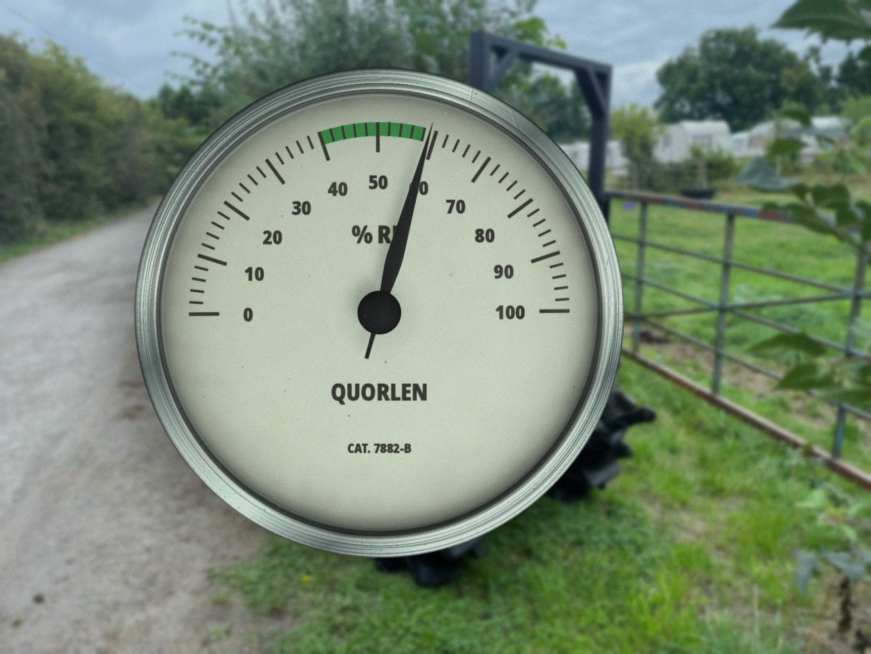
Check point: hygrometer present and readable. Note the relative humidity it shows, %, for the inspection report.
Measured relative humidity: 59 %
